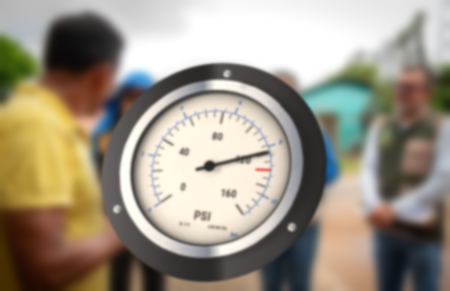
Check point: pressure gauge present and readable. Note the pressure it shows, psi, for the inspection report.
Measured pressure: 120 psi
